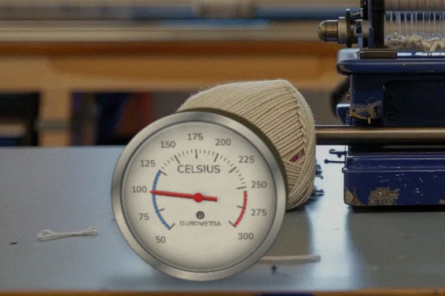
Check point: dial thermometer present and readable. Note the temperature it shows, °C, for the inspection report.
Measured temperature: 100 °C
